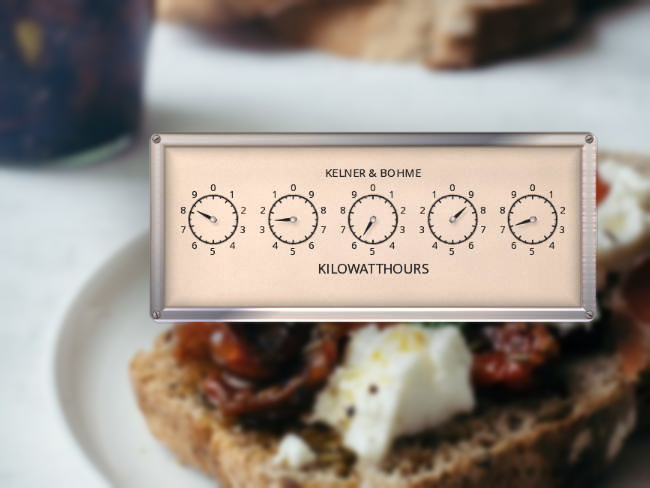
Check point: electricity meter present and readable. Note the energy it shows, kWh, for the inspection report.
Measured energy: 82587 kWh
